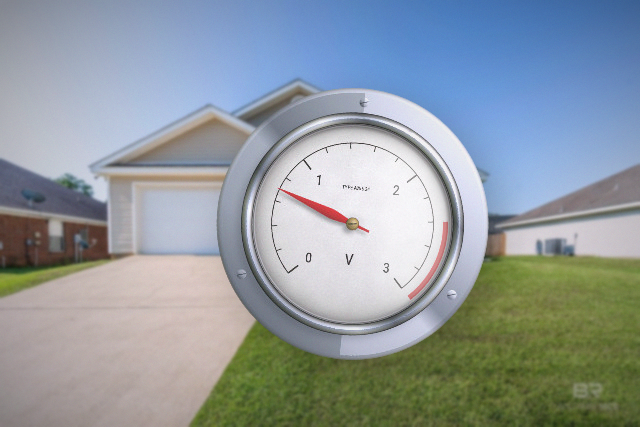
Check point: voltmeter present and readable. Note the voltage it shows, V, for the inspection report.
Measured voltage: 0.7 V
